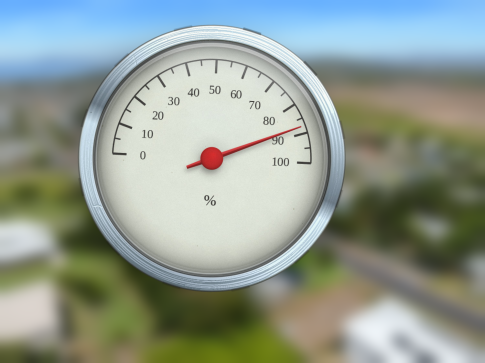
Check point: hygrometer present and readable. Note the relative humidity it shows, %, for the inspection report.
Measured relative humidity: 87.5 %
